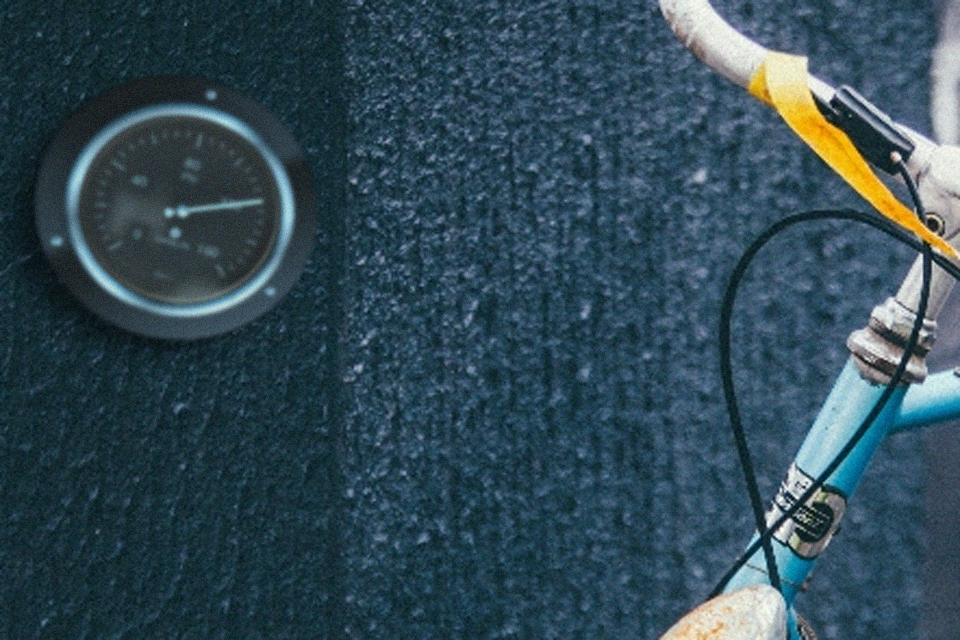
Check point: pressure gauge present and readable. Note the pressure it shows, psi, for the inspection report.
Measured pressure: 120 psi
